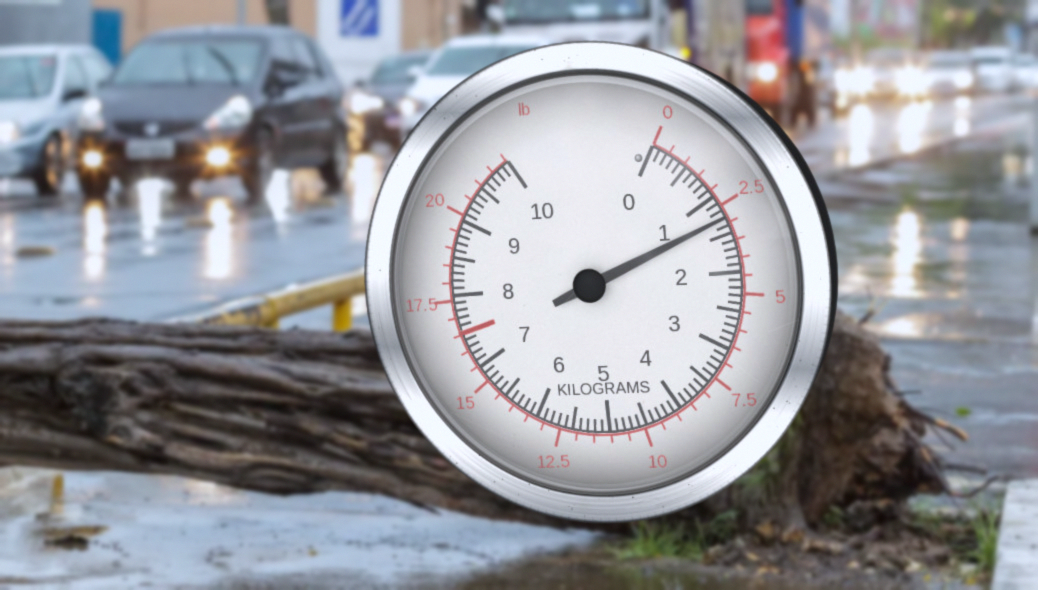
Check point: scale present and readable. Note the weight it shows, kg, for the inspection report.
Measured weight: 1.3 kg
